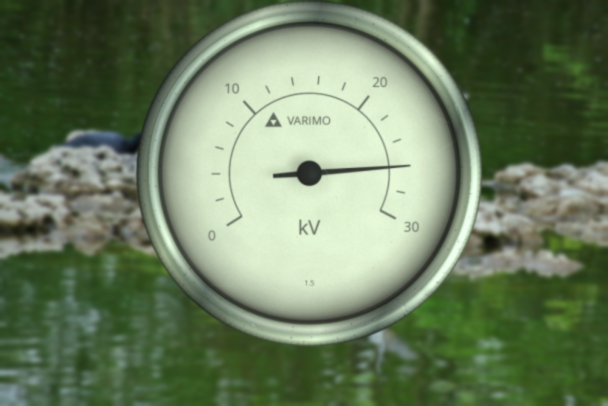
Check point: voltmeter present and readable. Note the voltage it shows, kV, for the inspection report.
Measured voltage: 26 kV
